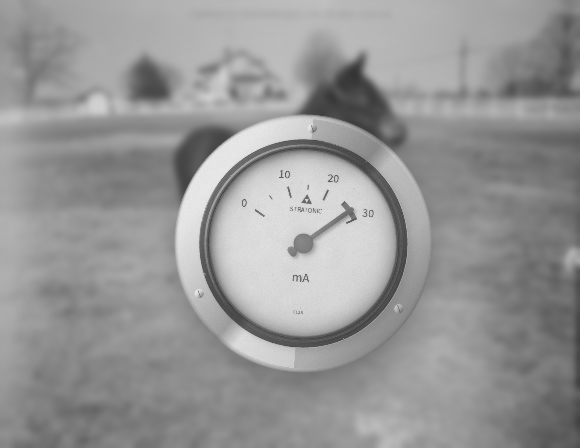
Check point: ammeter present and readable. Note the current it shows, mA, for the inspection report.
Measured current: 27.5 mA
